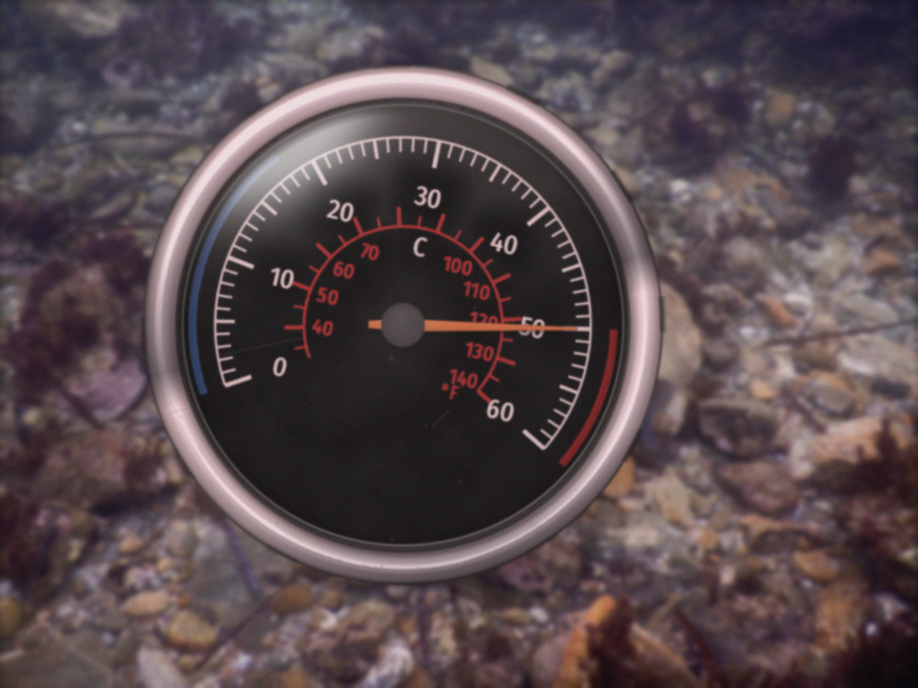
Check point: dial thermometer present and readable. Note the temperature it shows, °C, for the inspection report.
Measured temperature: 50 °C
